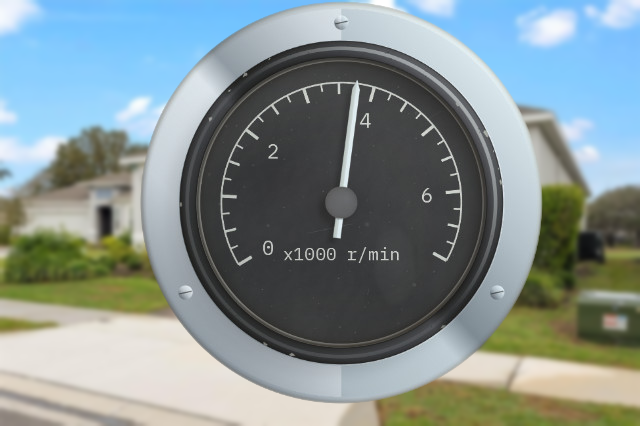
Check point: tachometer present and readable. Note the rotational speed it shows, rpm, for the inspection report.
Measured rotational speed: 3750 rpm
